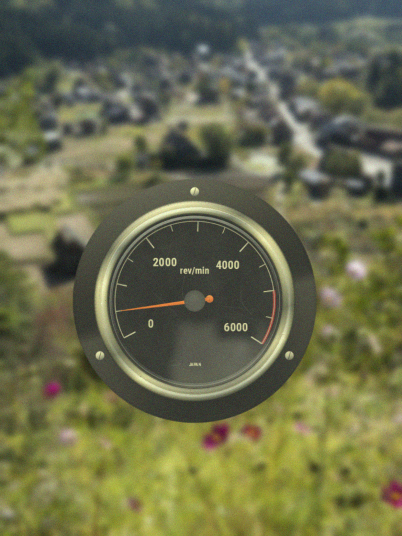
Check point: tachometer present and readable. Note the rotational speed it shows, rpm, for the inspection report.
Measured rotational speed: 500 rpm
